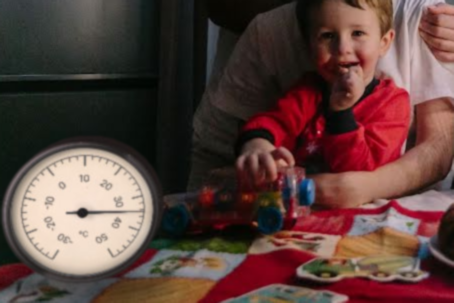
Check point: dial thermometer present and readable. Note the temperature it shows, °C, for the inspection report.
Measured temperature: 34 °C
